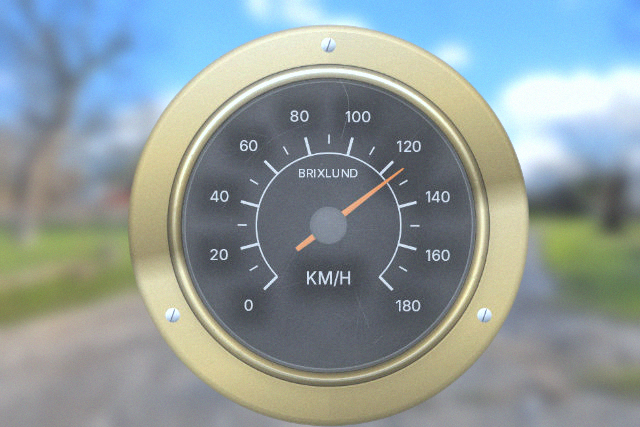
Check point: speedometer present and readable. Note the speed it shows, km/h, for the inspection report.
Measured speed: 125 km/h
